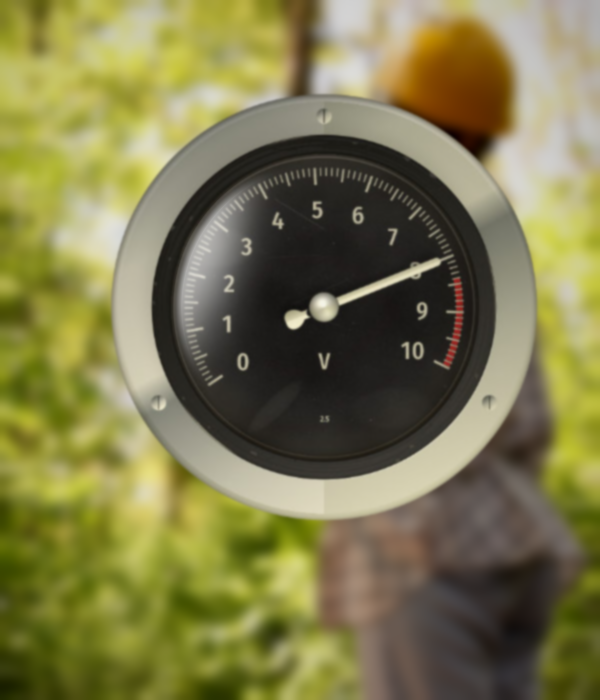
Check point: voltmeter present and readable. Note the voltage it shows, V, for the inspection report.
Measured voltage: 8 V
